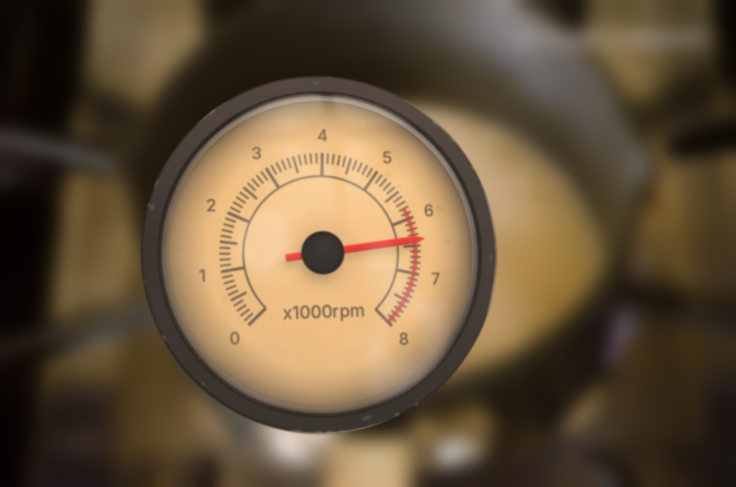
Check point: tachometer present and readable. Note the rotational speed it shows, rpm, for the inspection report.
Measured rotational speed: 6400 rpm
